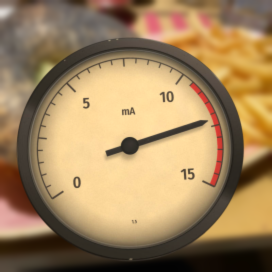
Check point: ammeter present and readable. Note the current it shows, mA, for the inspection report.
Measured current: 12.25 mA
